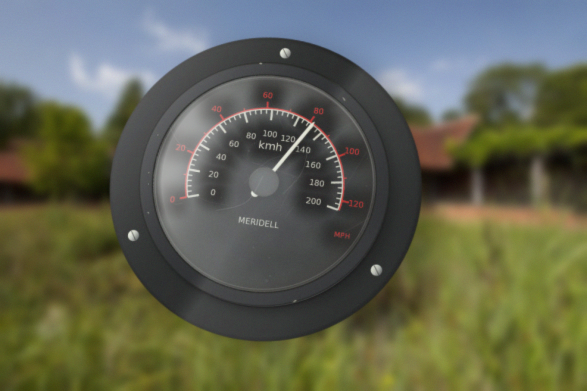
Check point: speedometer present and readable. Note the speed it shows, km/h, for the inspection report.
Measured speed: 132 km/h
